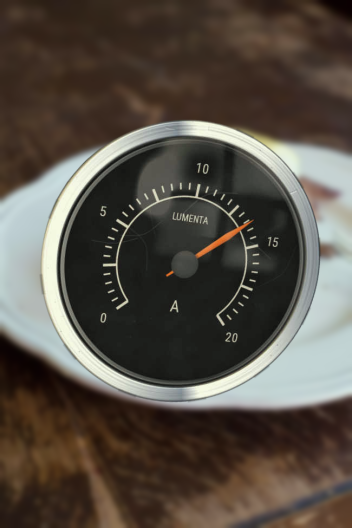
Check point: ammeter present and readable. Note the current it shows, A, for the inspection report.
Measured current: 13.5 A
